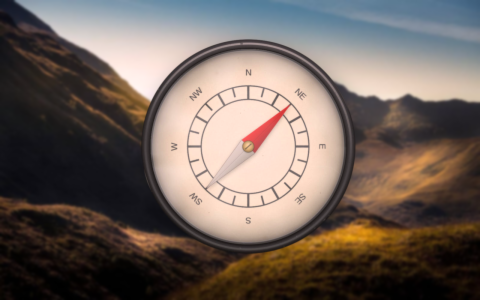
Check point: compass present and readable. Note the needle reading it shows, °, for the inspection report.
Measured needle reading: 45 °
